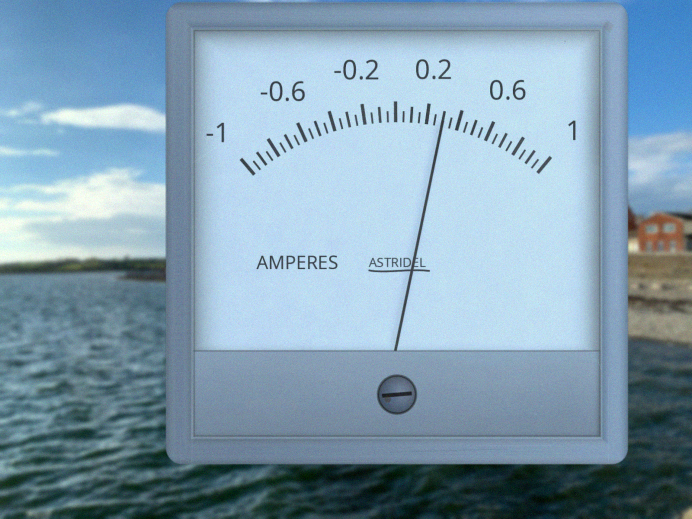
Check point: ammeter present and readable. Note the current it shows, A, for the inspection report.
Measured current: 0.3 A
